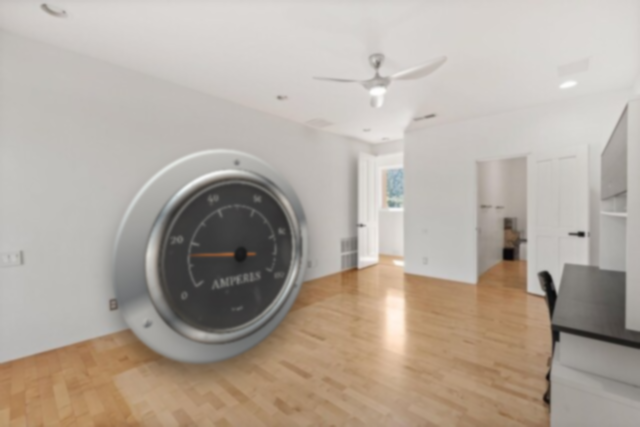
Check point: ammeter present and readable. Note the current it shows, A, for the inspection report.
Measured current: 15 A
